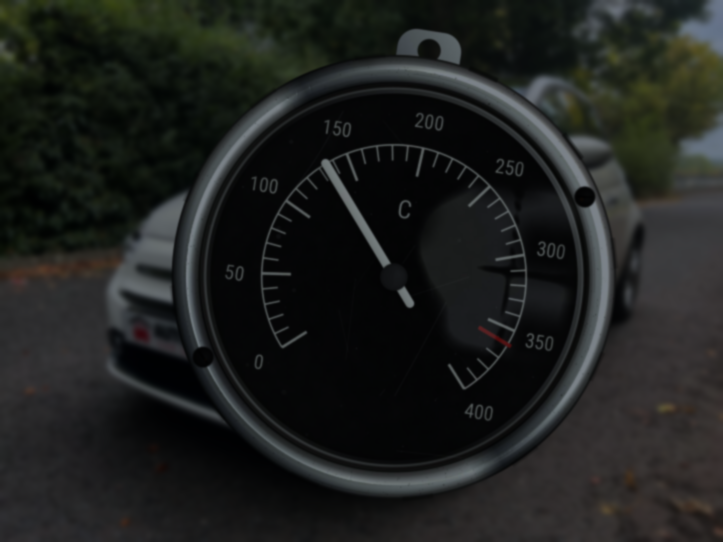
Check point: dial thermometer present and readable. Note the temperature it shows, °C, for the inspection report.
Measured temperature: 135 °C
